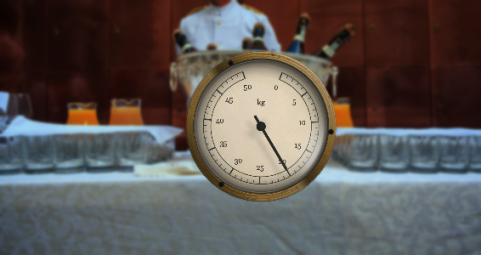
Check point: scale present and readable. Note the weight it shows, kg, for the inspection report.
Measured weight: 20 kg
